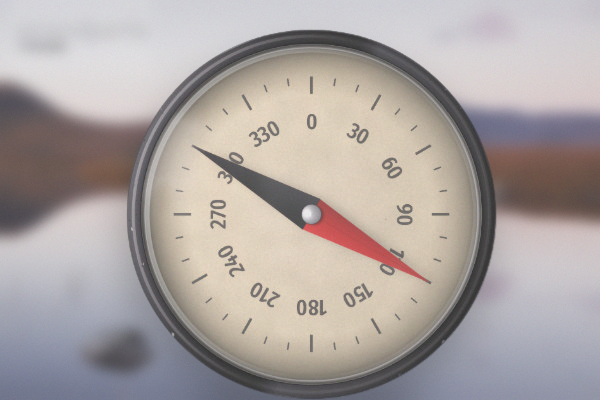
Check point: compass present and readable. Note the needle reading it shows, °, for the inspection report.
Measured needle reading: 120 °
